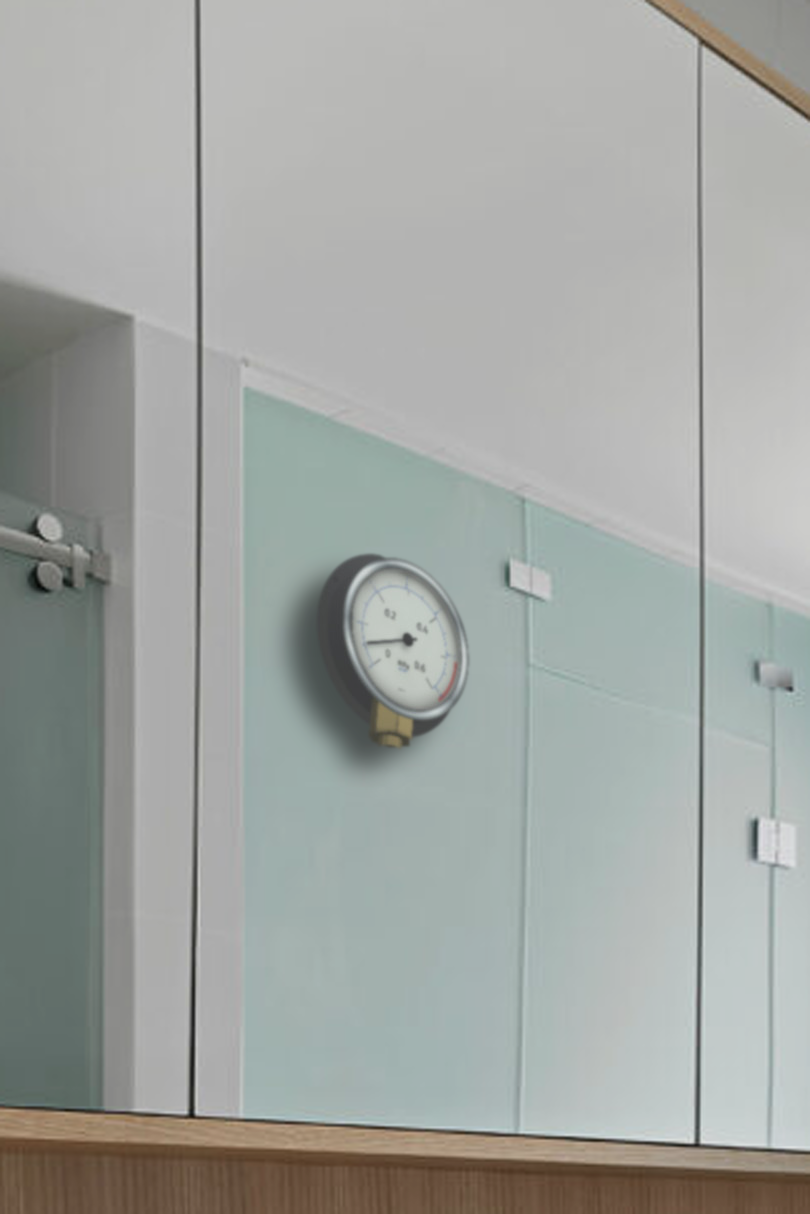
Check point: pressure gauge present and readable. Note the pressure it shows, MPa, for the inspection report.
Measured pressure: 0.05 MPa
